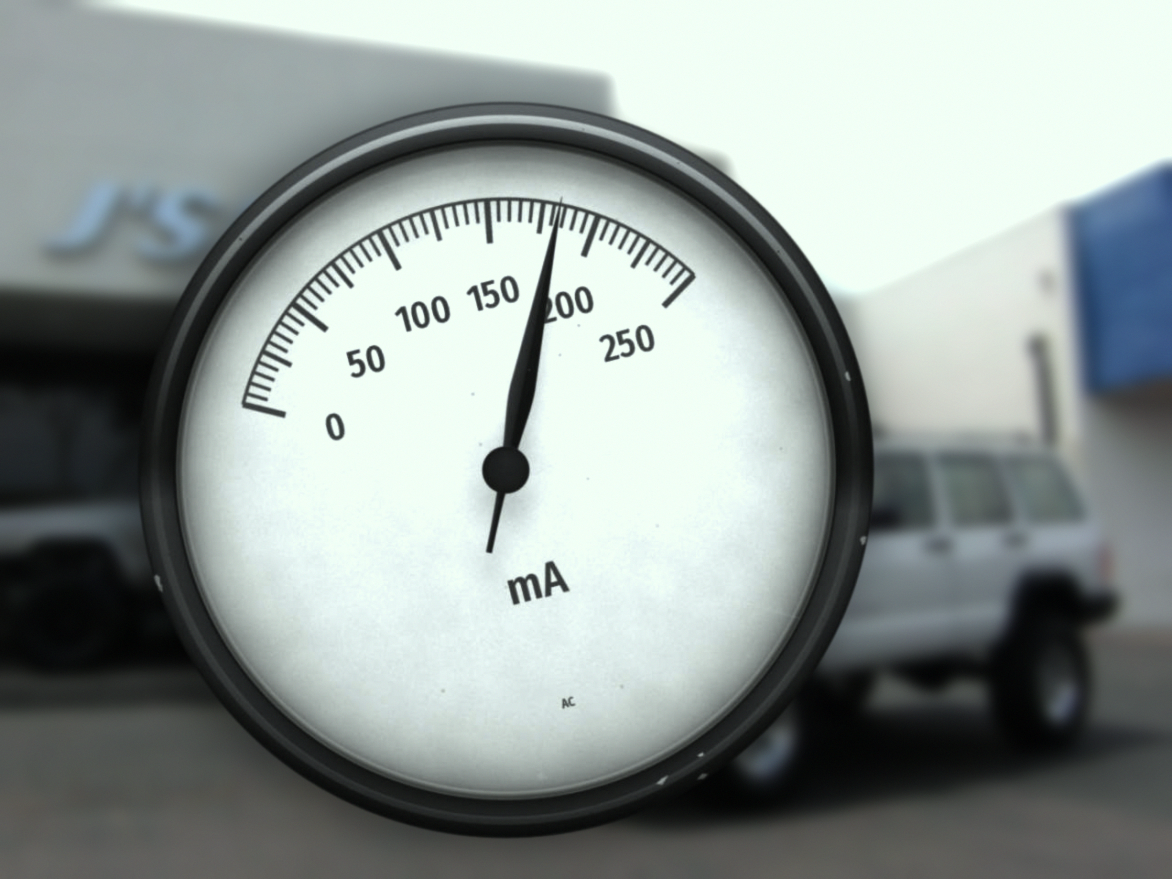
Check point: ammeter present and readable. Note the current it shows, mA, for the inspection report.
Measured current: 182.5 mA
